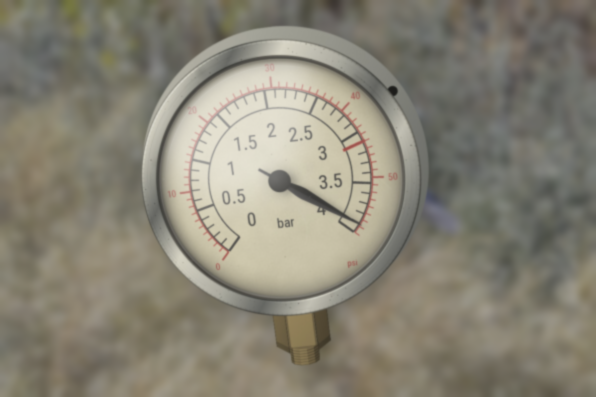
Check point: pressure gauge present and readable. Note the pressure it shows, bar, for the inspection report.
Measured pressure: 3.9 bar
